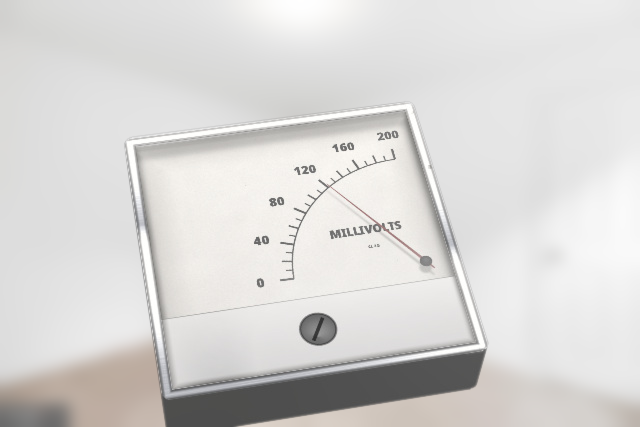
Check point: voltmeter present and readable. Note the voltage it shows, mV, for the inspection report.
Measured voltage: 120 mV
